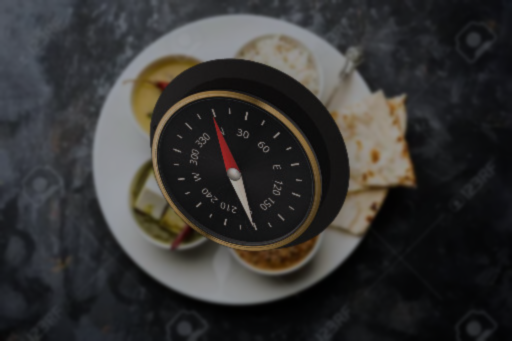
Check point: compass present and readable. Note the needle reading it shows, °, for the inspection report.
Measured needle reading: 0 °
